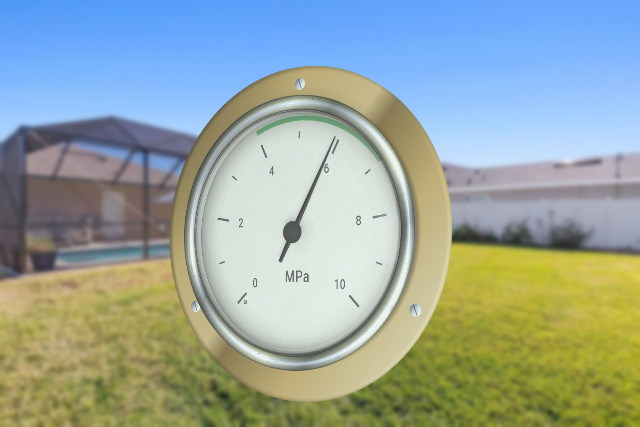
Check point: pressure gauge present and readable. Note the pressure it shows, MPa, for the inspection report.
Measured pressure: 6 MPa
